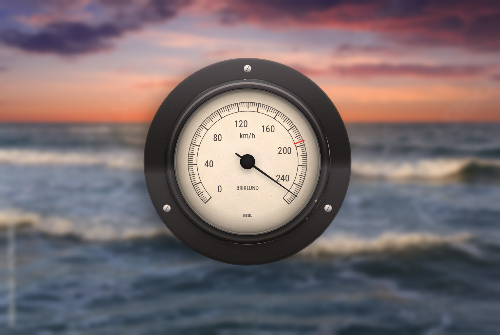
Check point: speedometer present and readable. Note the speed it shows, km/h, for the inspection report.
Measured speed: 250 km/h
